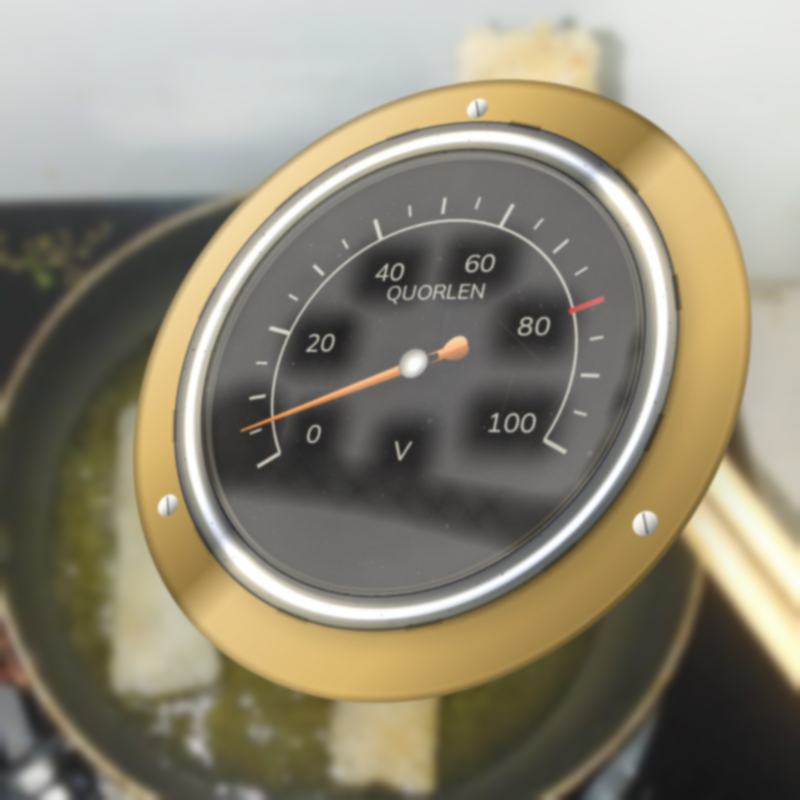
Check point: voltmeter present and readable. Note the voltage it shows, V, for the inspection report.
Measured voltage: 5 V
